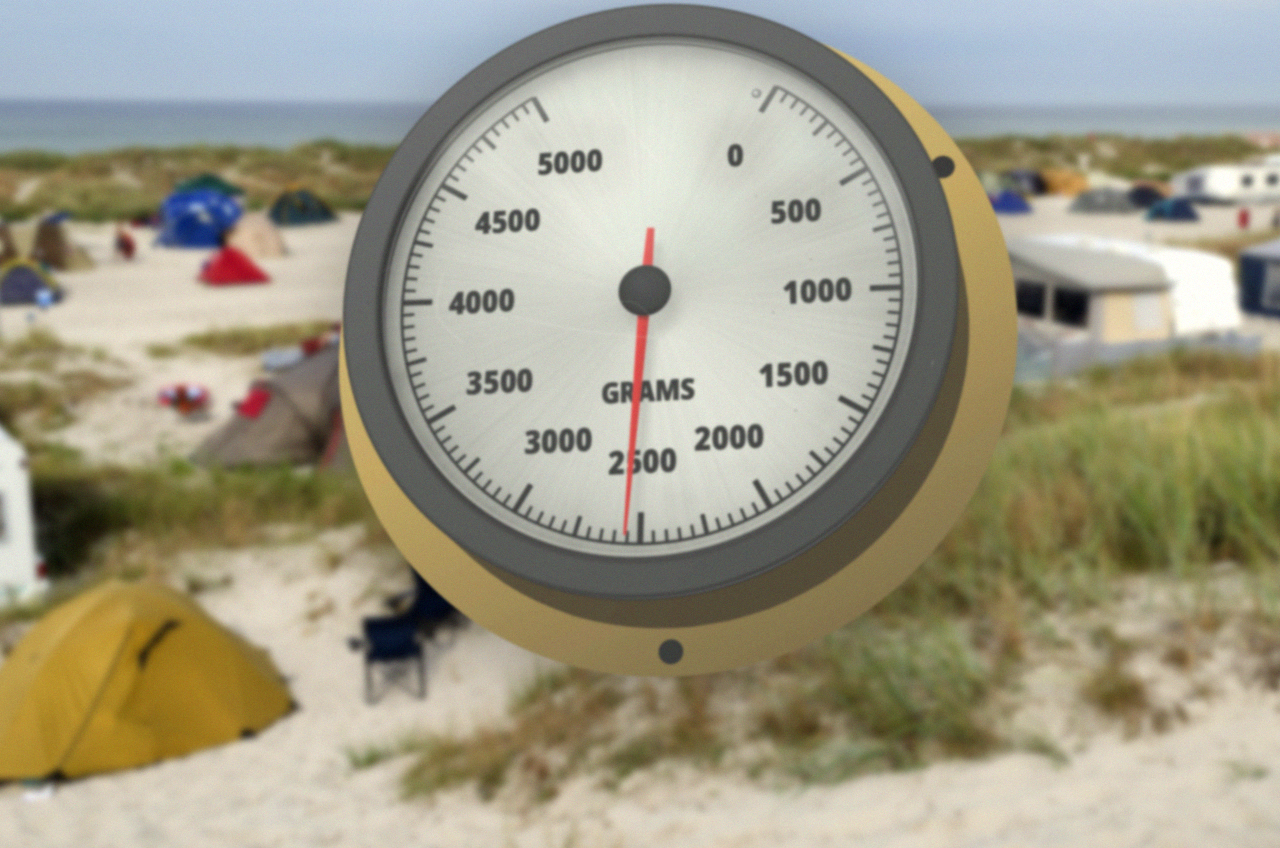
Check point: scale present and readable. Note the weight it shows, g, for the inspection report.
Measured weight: 2550 g
